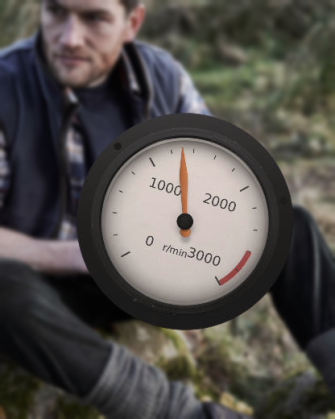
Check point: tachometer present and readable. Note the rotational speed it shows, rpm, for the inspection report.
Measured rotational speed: 1300 rpm
